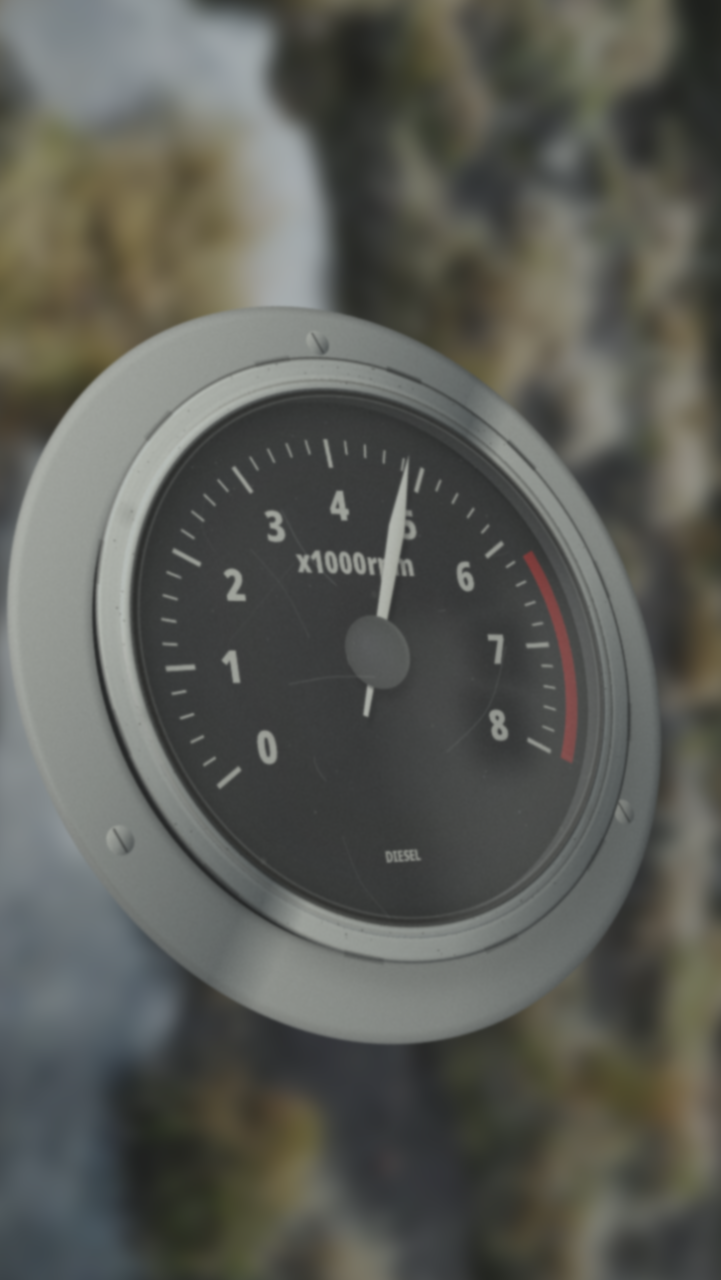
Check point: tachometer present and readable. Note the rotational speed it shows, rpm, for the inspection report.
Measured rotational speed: 4800 rpm
